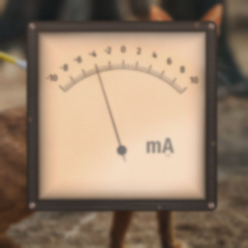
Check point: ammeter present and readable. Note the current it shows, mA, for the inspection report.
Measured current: -4 mA
